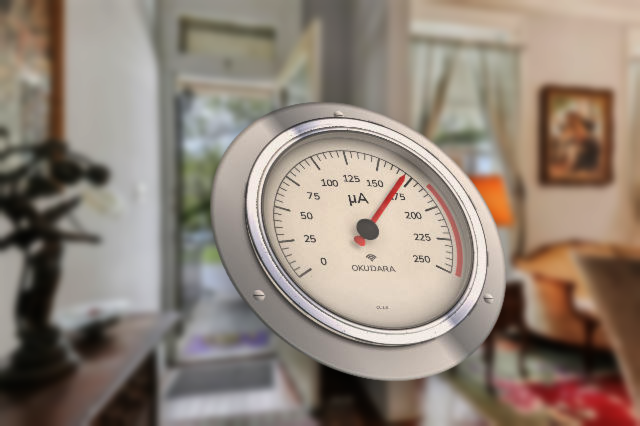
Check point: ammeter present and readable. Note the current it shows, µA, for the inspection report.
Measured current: 170 µA
